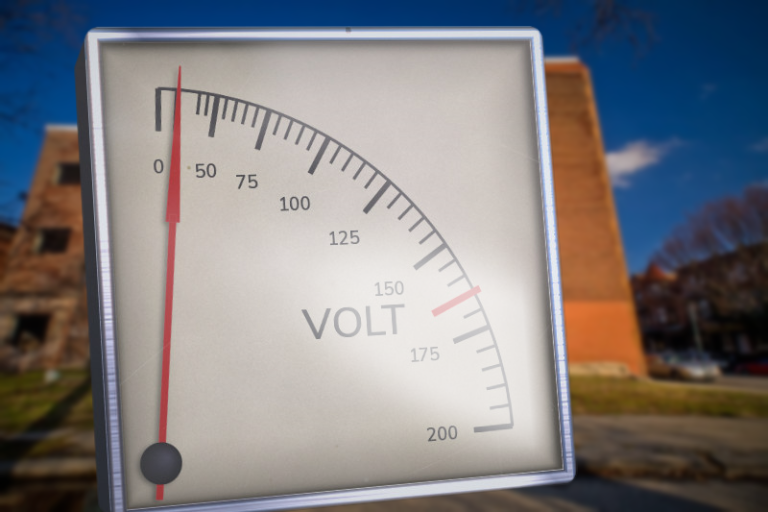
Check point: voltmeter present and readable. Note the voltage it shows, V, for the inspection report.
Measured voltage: 25 V
